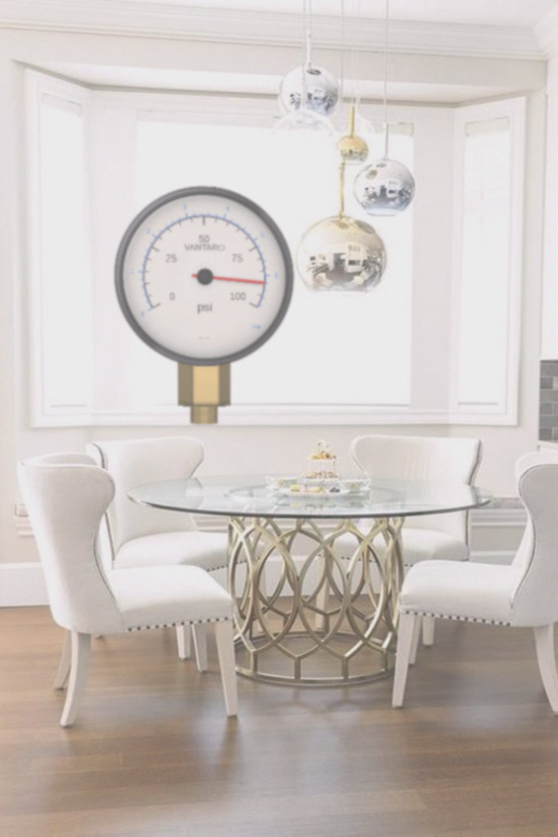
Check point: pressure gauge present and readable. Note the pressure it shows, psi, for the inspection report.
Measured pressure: 90 psi
